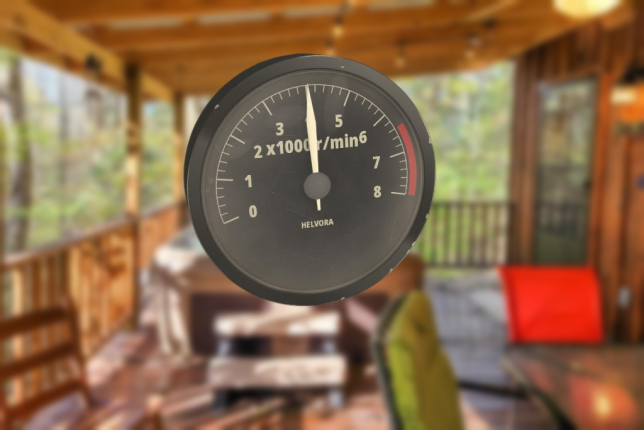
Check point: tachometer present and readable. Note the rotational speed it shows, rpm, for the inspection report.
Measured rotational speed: 4000 rpm
